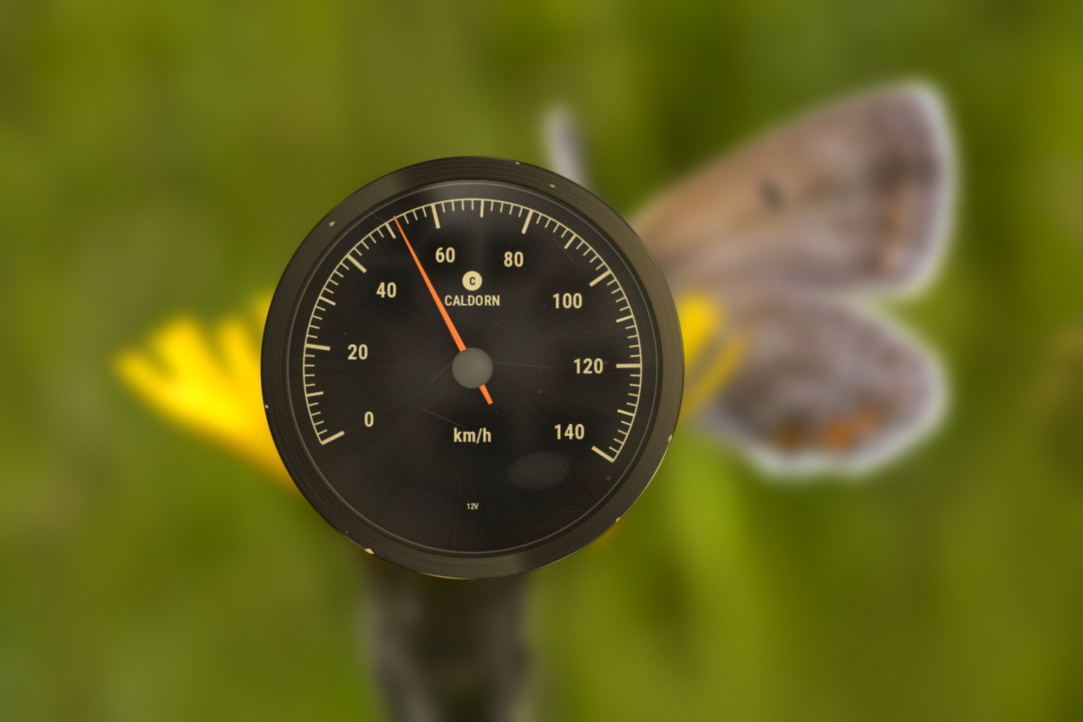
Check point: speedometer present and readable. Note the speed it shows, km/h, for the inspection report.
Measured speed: 52 km/h
